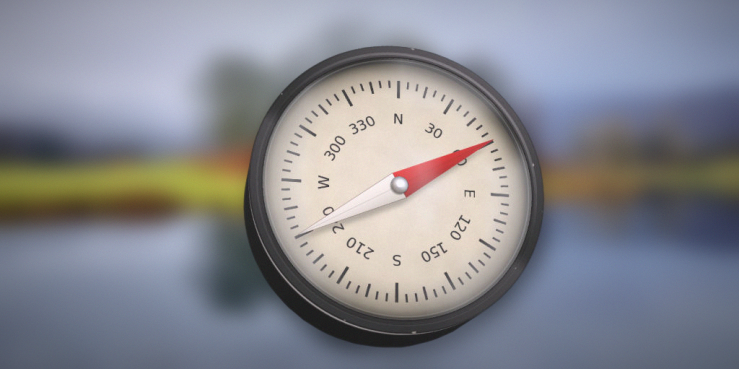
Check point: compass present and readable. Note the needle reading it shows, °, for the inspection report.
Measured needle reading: 60 °
